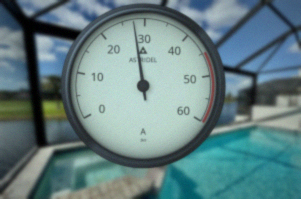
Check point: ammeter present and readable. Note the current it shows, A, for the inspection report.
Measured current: 27.5 A
